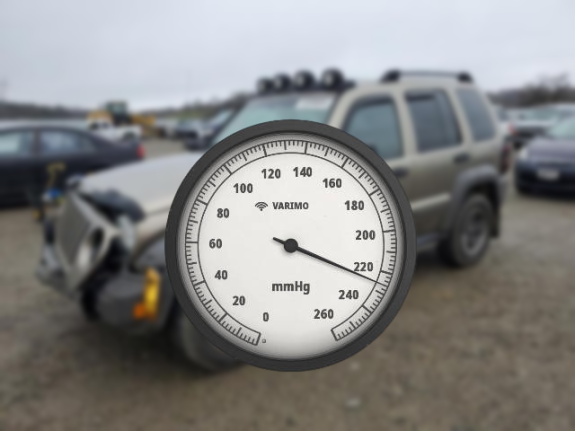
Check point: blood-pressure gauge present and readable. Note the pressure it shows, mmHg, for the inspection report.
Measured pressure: 226 mmHg
